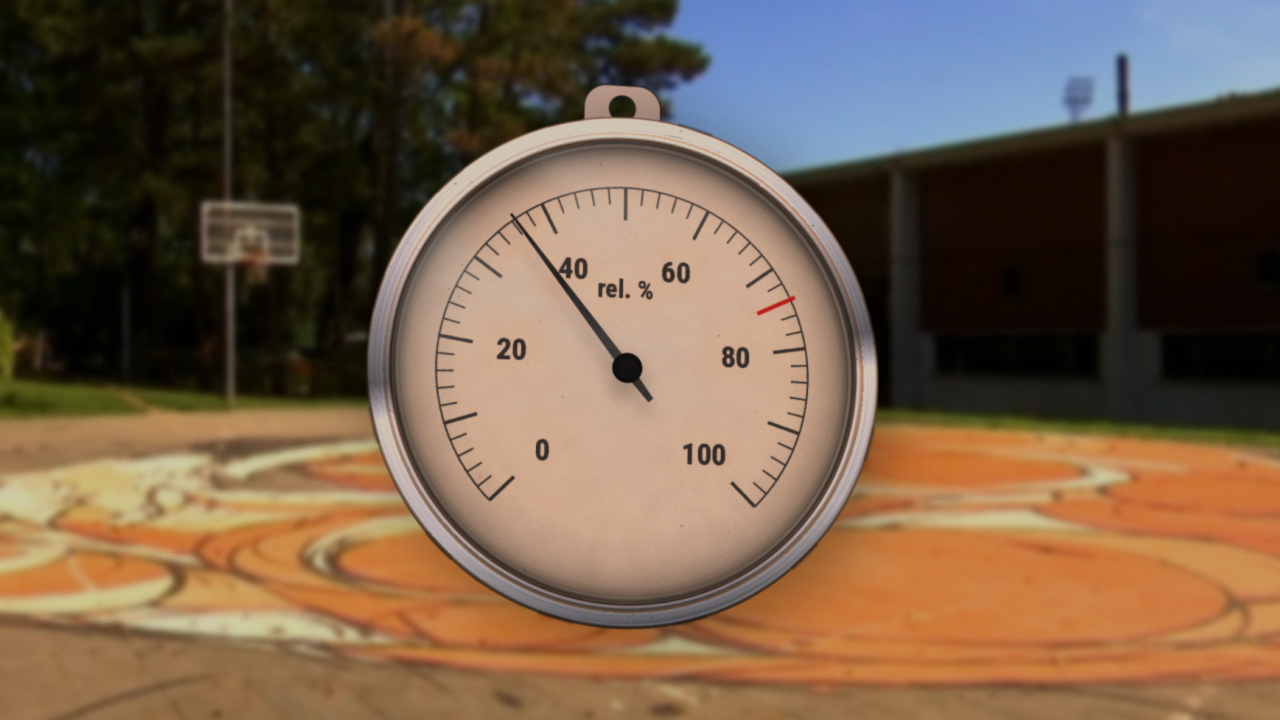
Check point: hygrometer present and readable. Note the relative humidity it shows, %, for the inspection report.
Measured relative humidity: 36 %
